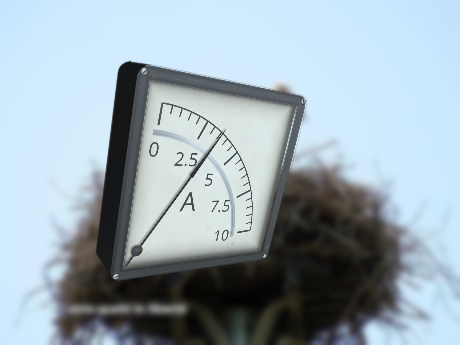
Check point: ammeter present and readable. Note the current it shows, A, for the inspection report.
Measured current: 3.5 A
